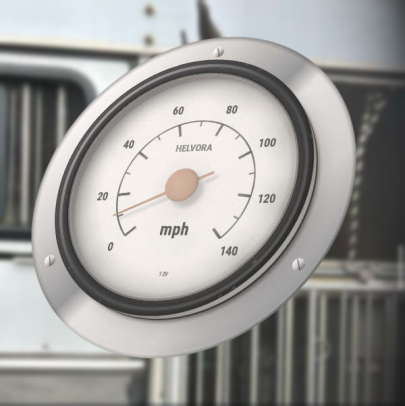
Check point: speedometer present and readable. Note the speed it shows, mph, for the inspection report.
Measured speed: 10 mph
